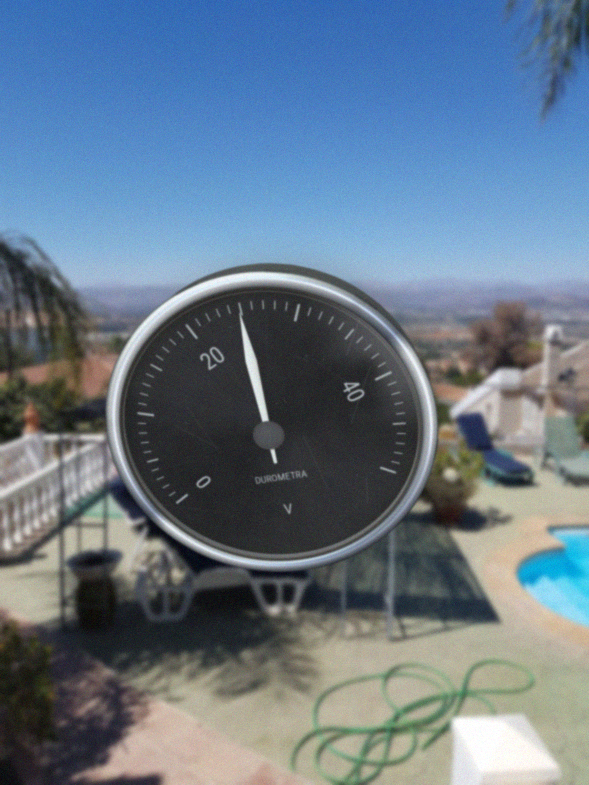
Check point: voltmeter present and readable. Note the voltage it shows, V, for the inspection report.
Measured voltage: 25 V
